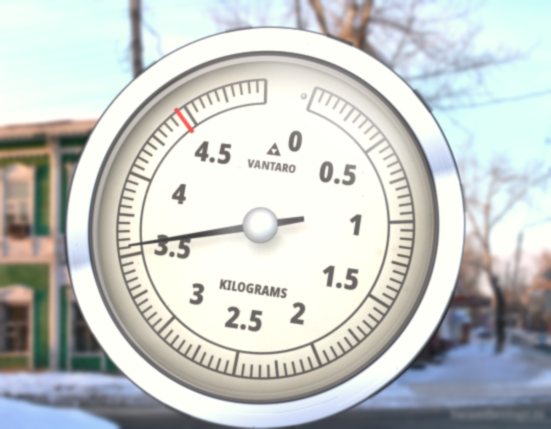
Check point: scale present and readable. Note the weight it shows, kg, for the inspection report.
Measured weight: 3.55 kg
